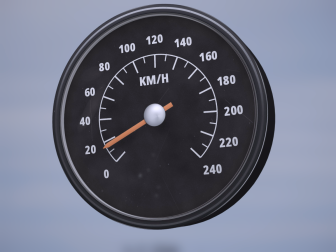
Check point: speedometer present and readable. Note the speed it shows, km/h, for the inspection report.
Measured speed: 15 km/h
